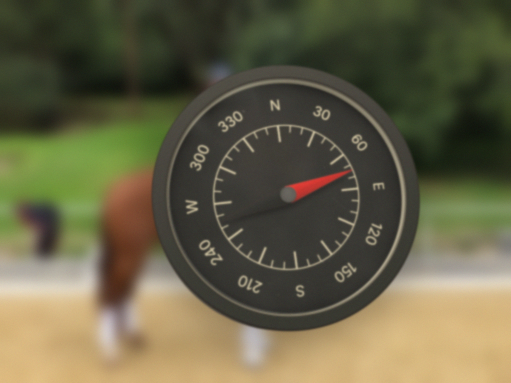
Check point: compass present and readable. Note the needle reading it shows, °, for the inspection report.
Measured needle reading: 75 °
